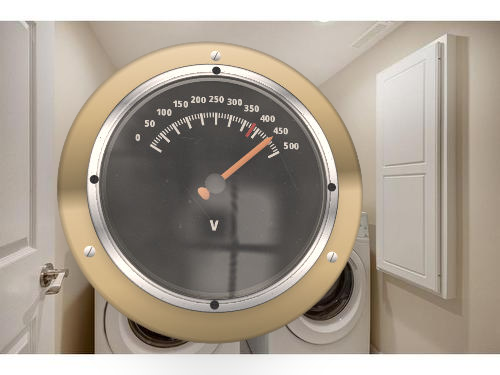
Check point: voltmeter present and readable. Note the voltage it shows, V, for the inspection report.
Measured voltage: 450 V
